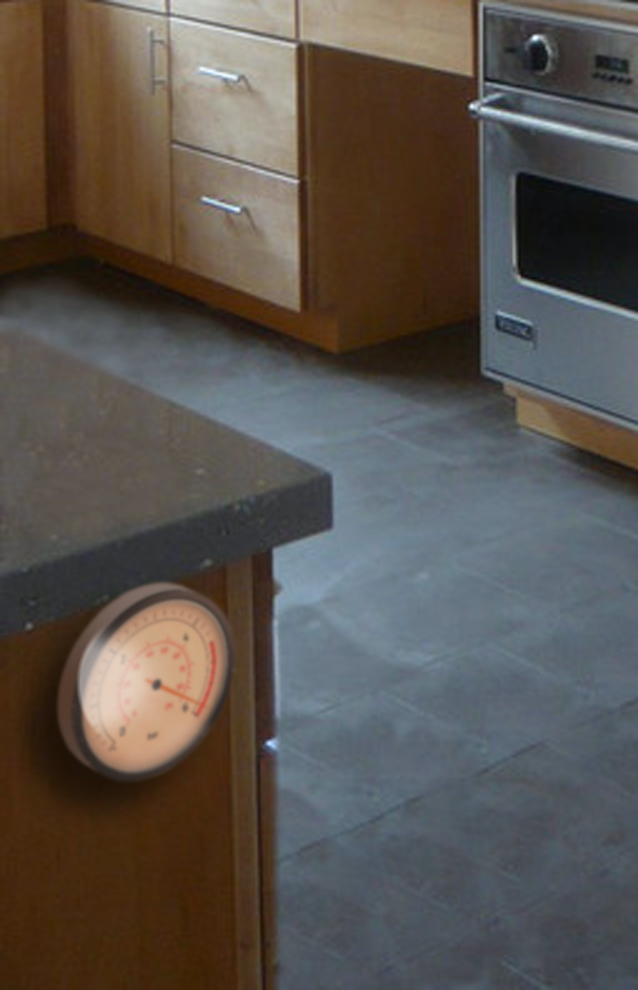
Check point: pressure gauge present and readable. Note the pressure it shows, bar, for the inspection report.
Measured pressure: 5.8 bar
